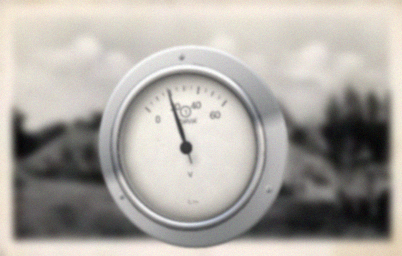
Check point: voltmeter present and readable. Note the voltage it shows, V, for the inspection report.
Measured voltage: 20 V
